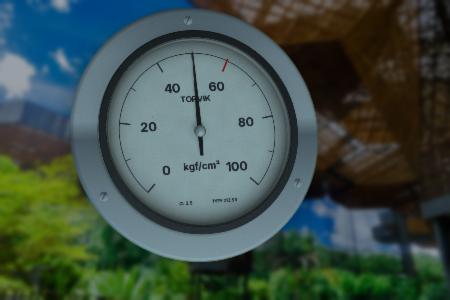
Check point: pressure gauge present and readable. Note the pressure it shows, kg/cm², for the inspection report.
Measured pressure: 50 kg/cm²
